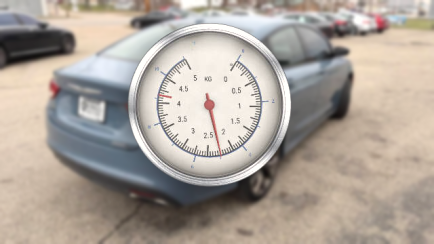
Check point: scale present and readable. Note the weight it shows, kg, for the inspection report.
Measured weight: 2.25 kg
